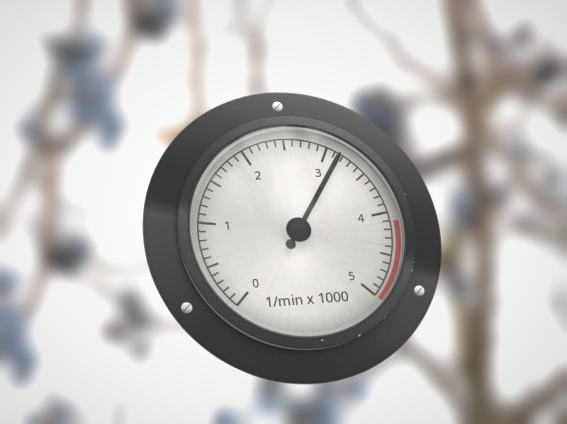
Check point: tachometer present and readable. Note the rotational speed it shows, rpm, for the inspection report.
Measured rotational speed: 3150 rpm
